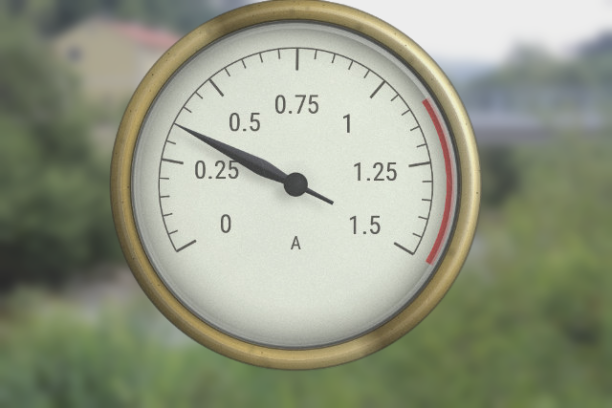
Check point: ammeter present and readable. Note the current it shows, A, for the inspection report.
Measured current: 0.35 A
